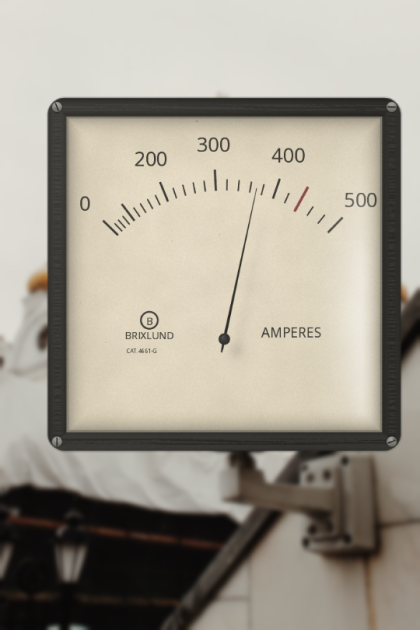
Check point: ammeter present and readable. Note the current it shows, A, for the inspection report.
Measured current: 370 A
